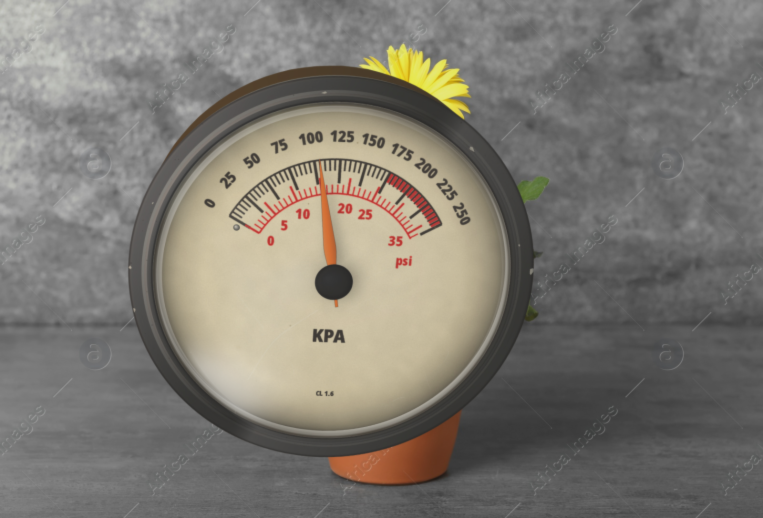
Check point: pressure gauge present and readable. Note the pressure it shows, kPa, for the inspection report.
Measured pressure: 105 kPa
